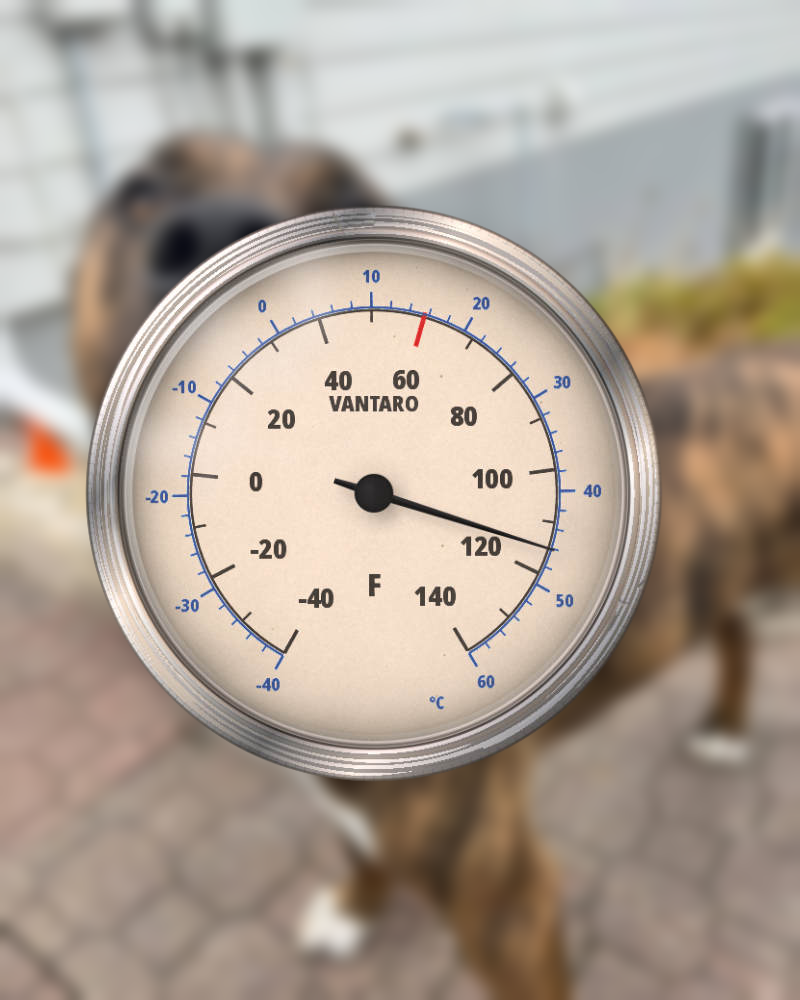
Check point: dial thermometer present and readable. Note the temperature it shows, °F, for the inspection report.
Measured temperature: 115 °F
